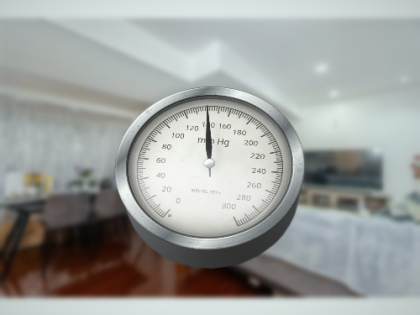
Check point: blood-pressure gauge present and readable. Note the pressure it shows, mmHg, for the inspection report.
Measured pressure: 140 mmHg
